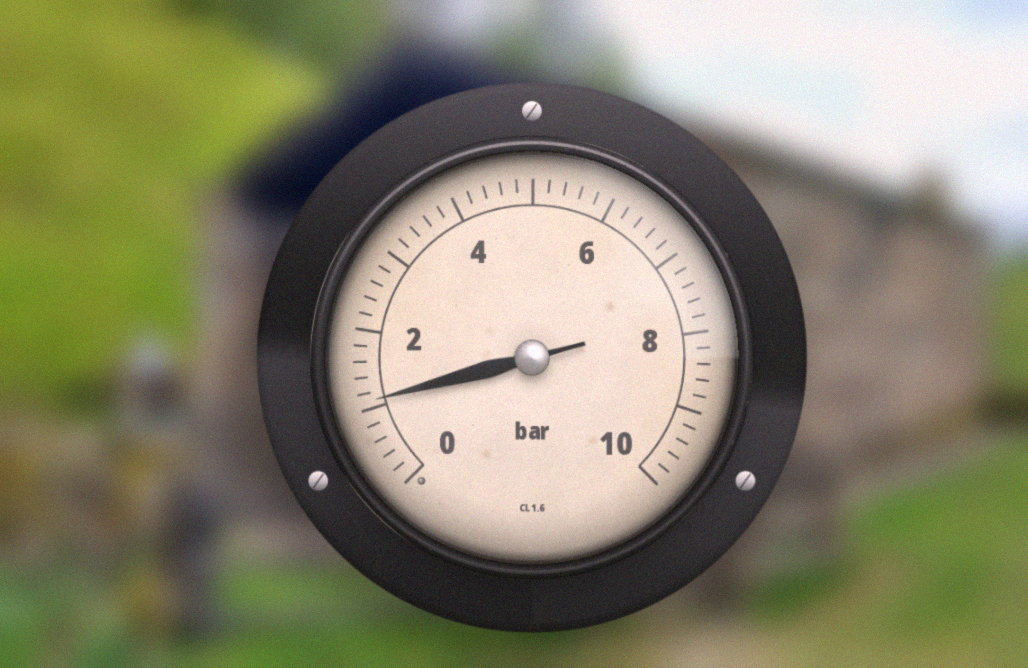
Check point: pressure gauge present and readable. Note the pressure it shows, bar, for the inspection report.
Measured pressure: 1.1 bar
